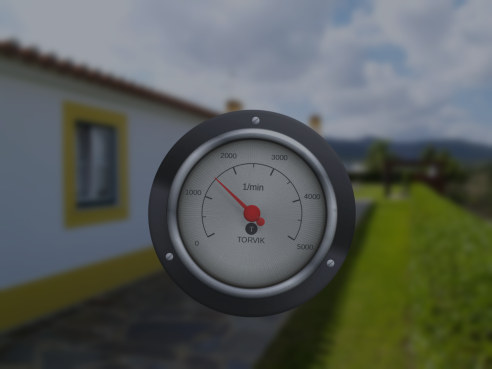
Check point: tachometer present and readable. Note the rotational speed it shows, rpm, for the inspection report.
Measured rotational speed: 1500 rpm
